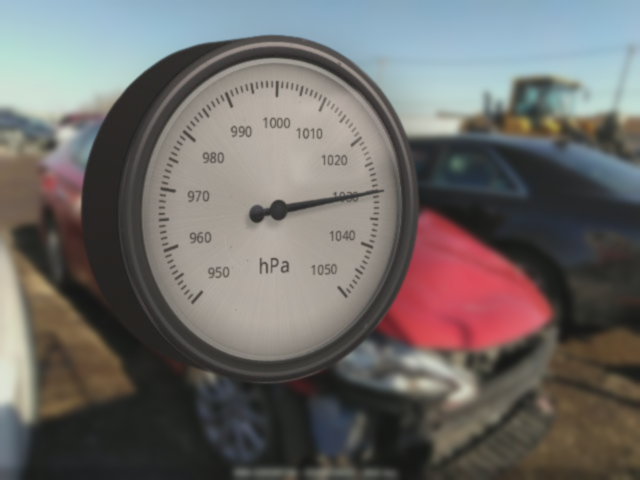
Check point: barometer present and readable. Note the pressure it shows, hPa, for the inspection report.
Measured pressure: 1030 hPa
